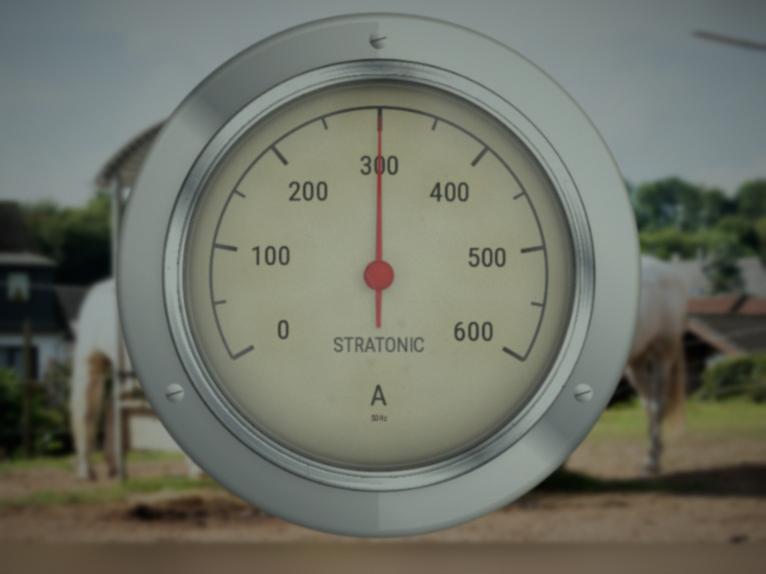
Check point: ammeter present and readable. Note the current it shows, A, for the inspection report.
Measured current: 300 A
